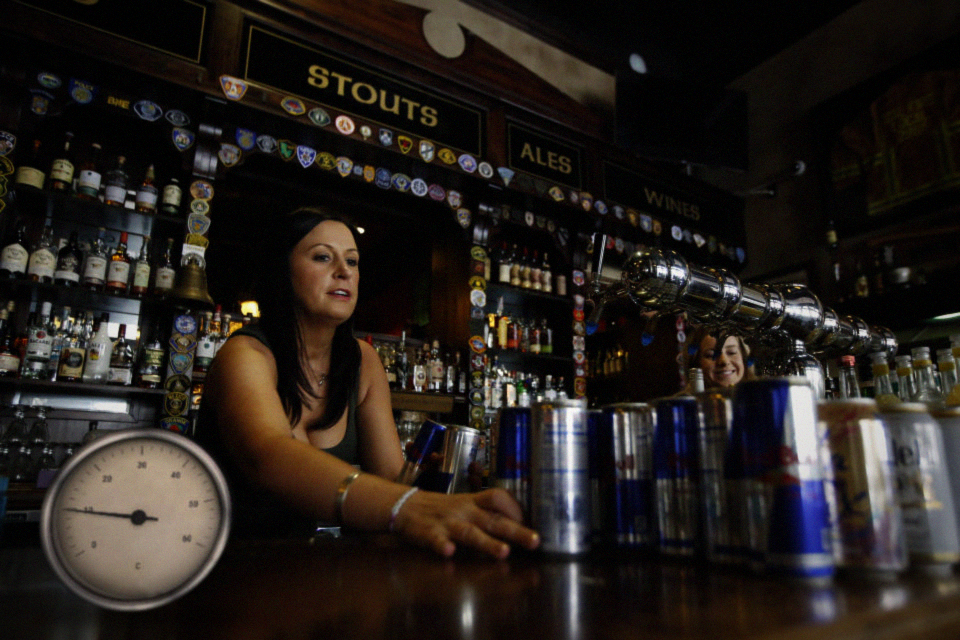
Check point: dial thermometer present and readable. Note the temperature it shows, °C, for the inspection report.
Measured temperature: 10 °C
